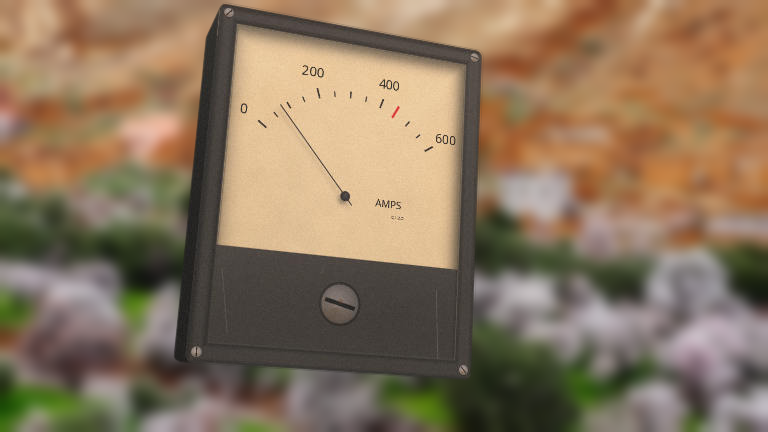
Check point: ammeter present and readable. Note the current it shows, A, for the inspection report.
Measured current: 75 A
